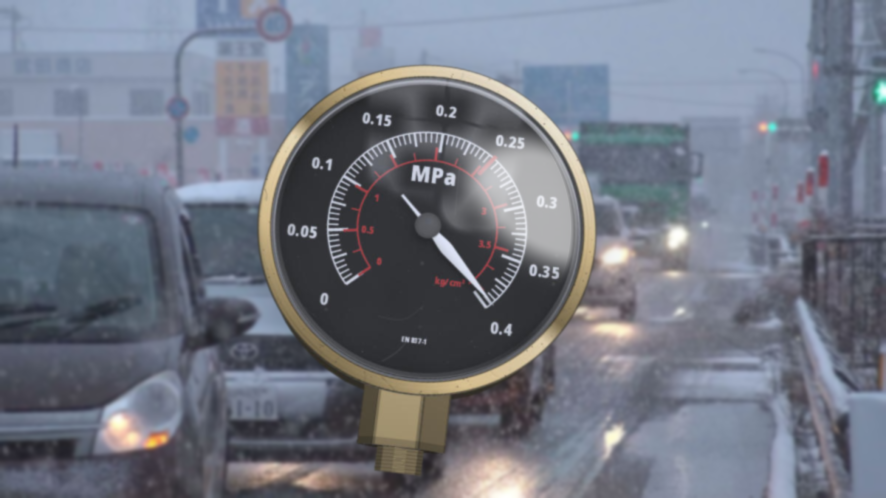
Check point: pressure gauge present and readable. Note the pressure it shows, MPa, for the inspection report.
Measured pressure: 0.395 MPa
